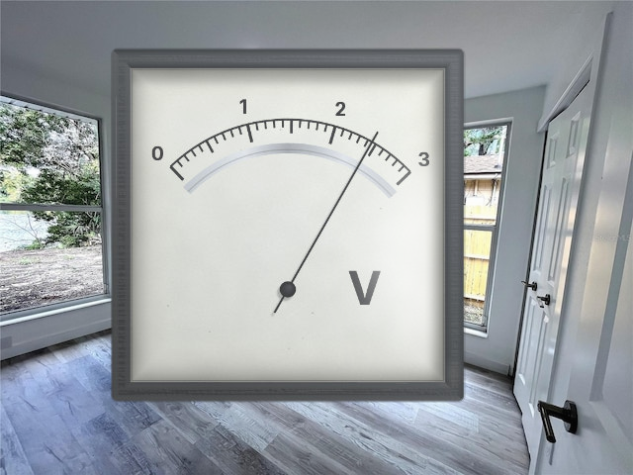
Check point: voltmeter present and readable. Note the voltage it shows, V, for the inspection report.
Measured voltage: 2.45 V
